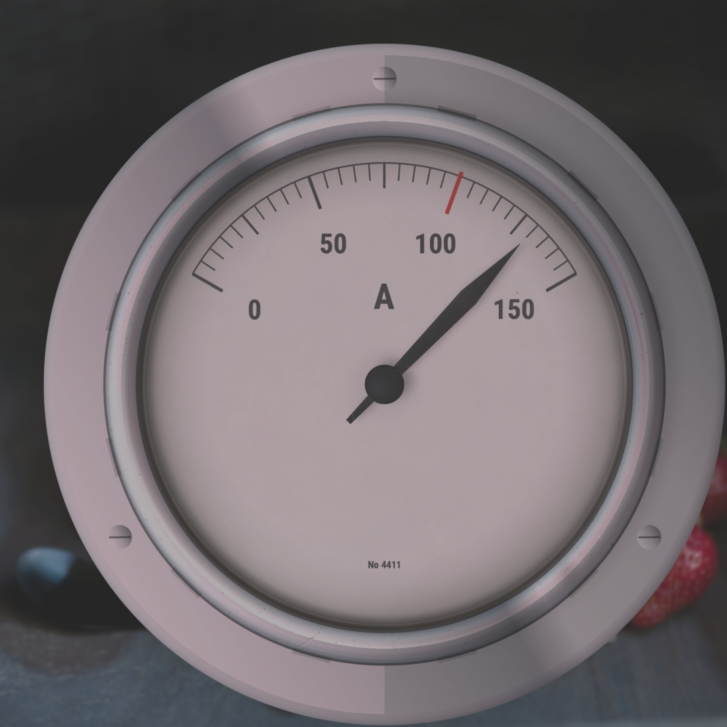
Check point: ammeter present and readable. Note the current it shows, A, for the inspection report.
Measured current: 130 A
